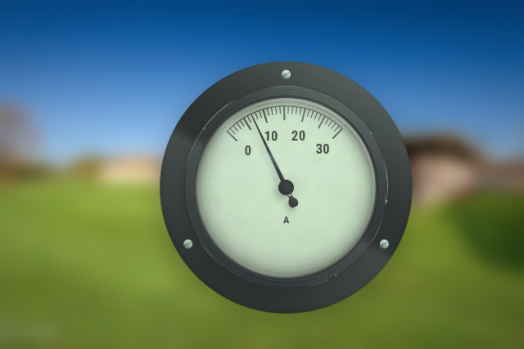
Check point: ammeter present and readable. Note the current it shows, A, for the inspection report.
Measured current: 7 A
